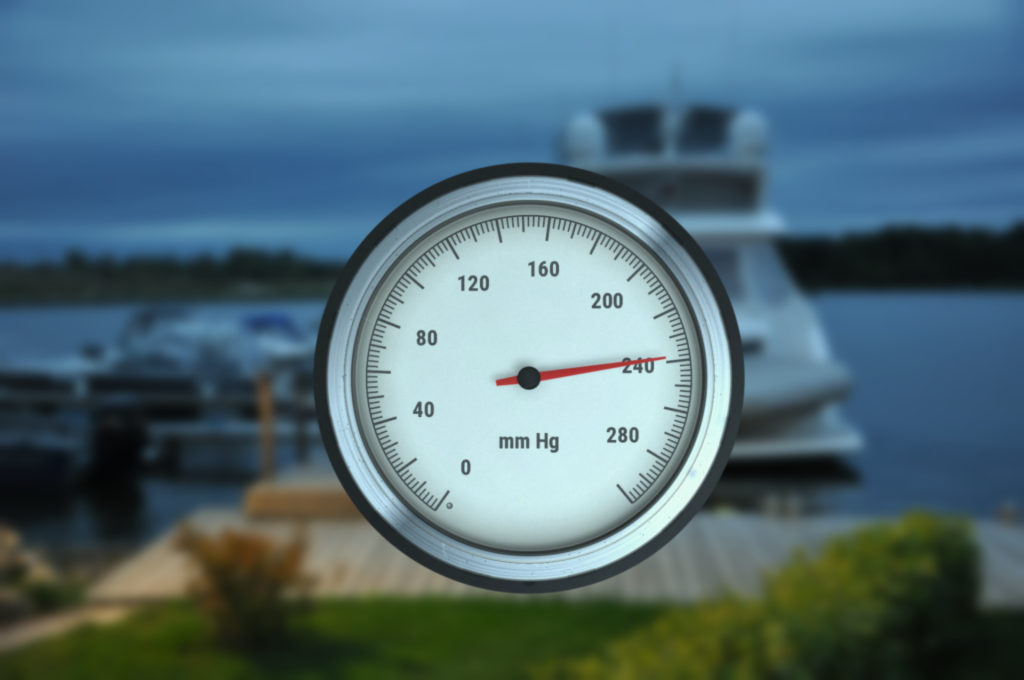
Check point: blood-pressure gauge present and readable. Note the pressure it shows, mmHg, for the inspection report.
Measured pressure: 238 mmHg
